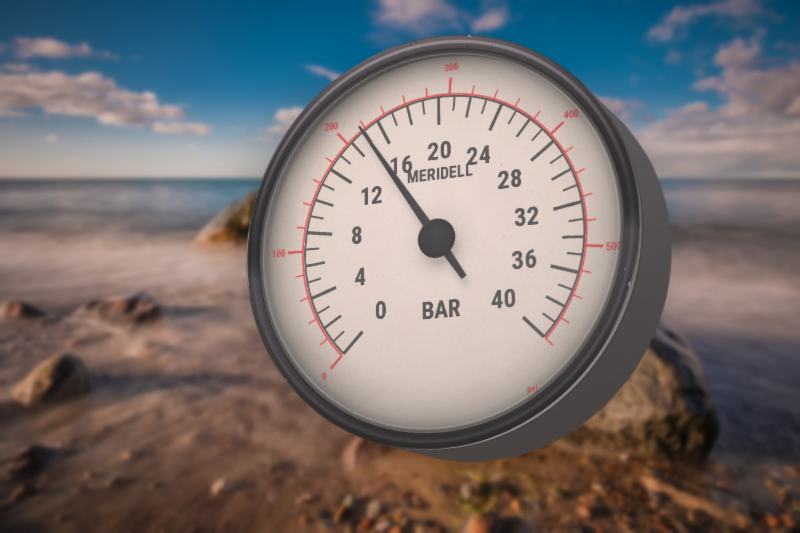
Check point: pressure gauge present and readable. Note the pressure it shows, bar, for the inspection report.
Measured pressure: 15 bar
